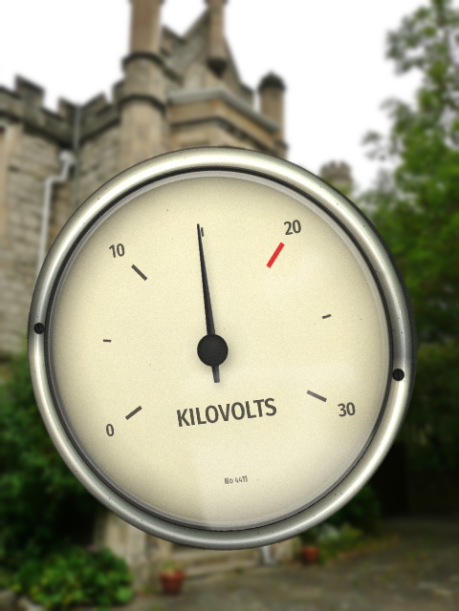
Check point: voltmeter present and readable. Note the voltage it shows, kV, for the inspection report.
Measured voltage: 15 kV
